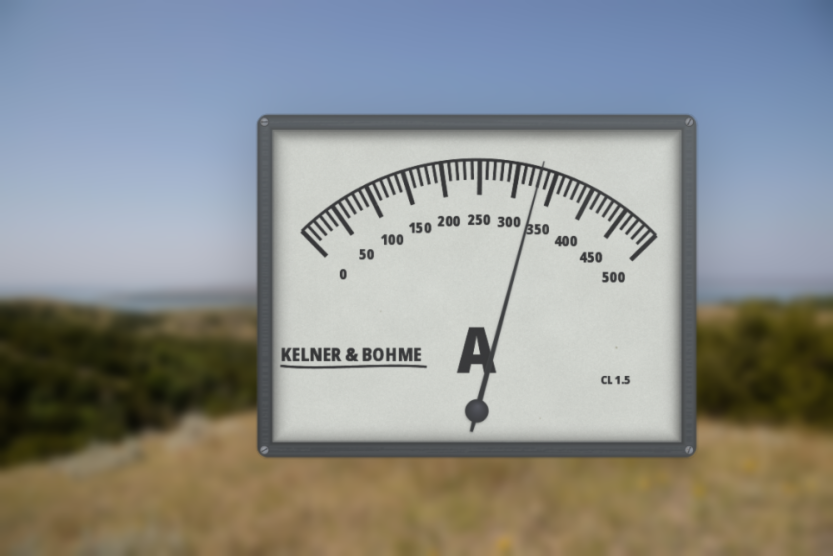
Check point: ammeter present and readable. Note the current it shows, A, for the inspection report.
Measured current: 330 A
